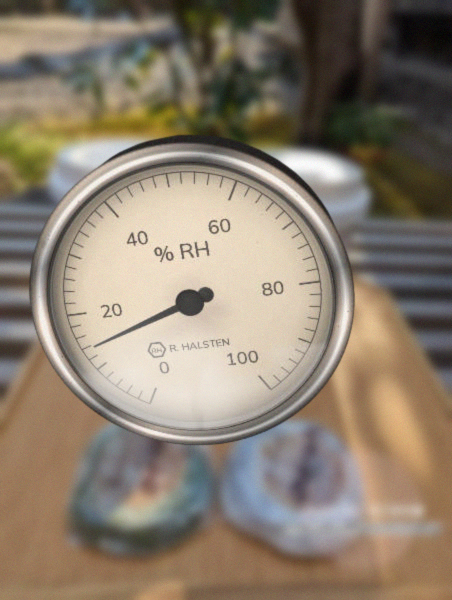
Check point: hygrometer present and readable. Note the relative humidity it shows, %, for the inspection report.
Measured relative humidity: 14 %
